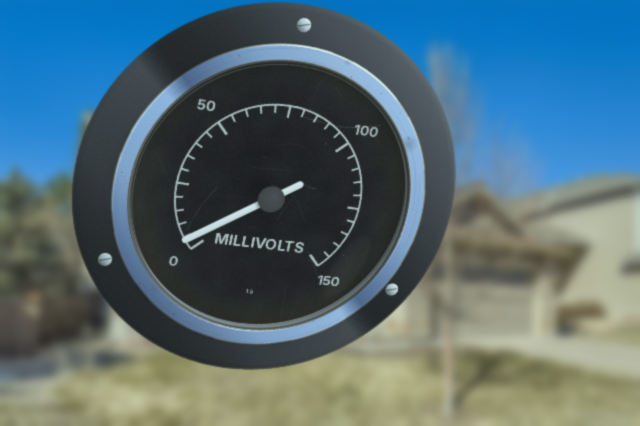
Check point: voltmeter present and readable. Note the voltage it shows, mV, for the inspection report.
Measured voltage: 5 mV
